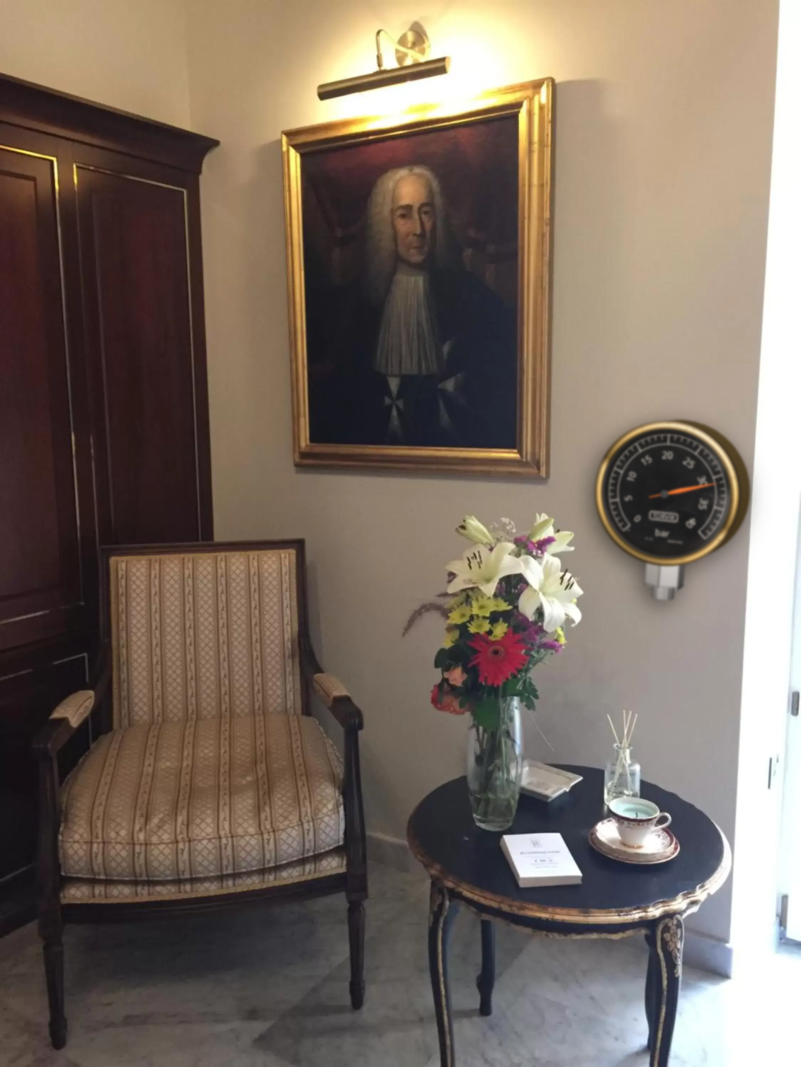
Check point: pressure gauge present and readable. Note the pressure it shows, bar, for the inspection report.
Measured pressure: 31 bar
